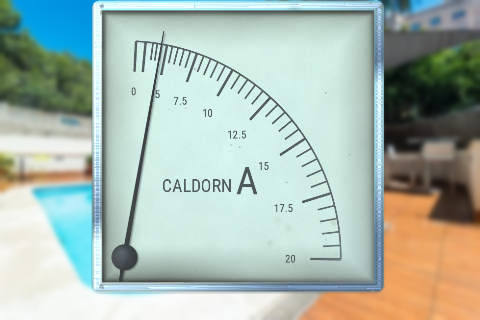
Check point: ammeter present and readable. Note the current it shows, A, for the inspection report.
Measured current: 4.5 A
